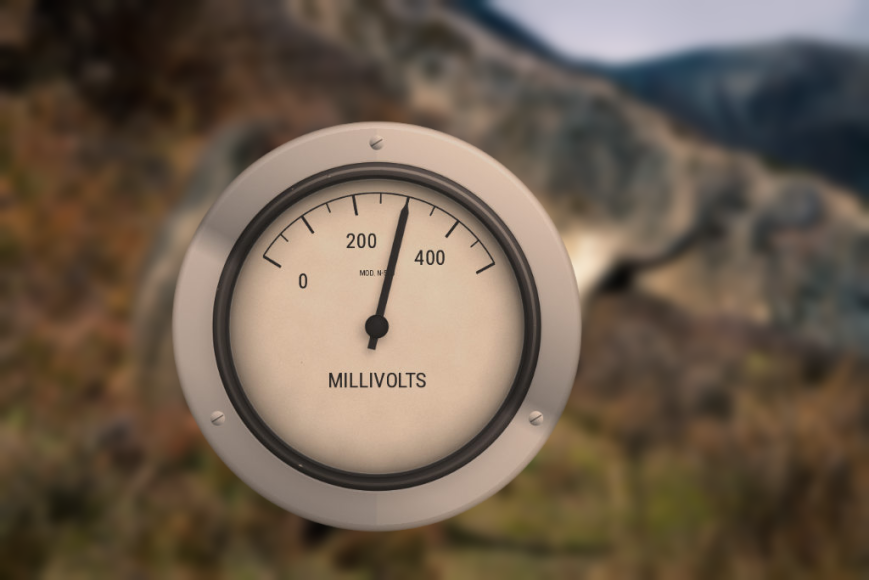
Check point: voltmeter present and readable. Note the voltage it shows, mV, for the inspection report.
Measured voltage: 300 mV
